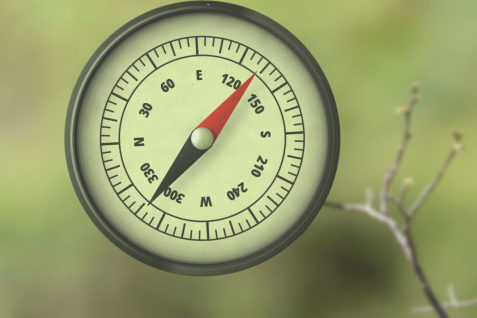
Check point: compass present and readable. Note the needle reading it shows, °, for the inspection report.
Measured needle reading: 132.5 °
